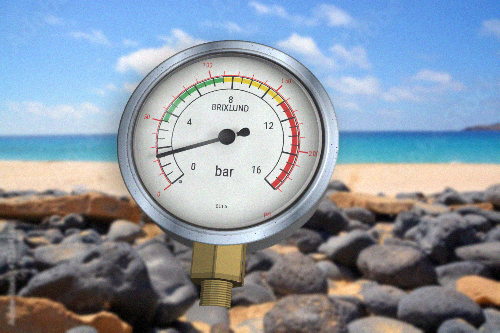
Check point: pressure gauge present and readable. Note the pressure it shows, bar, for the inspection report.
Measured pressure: 1.5 bar
